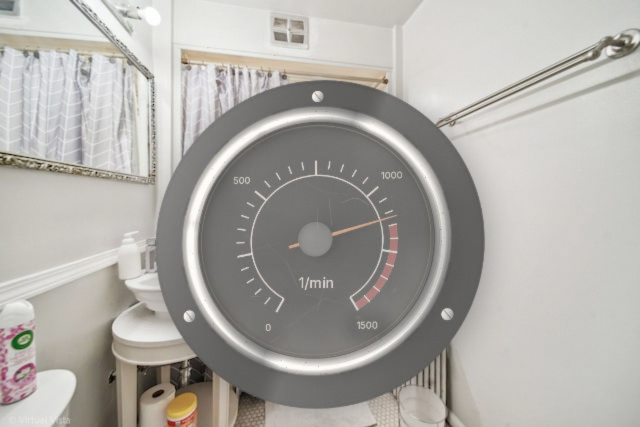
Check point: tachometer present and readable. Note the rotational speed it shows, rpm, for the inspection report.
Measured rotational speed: 1125 rpm
